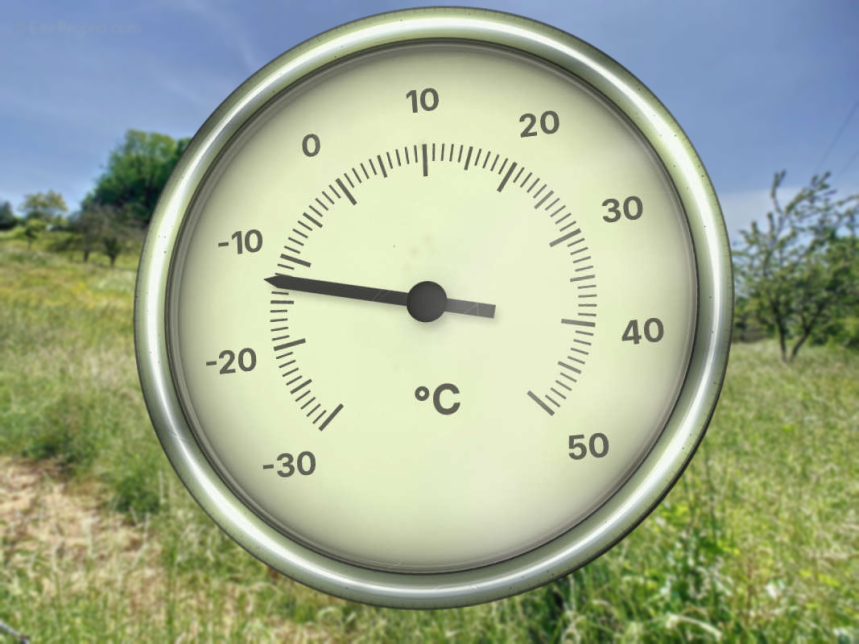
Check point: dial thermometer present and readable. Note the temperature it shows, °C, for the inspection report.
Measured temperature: -13 °C
